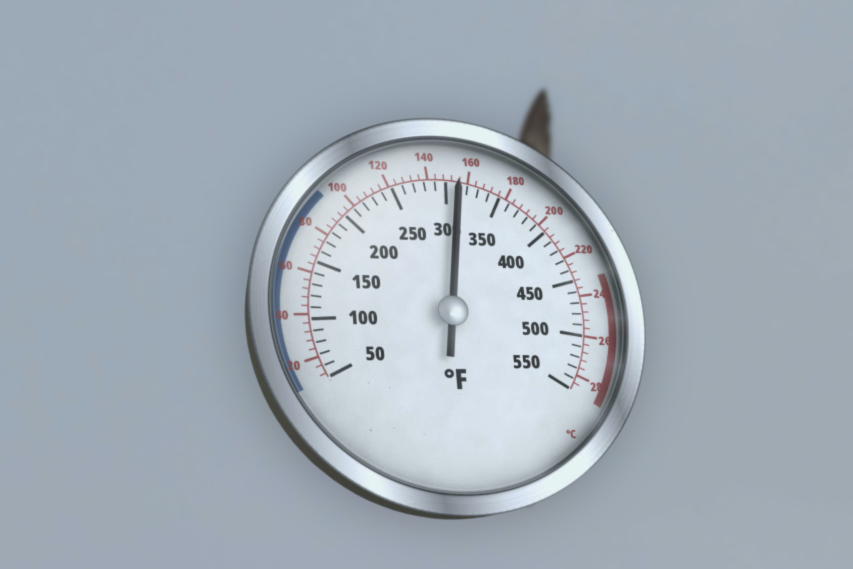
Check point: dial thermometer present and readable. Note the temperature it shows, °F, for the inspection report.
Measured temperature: 310 °F
